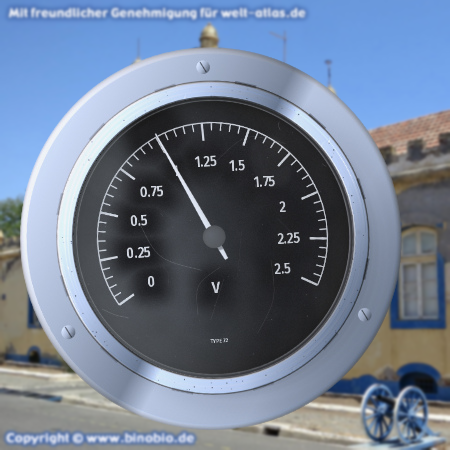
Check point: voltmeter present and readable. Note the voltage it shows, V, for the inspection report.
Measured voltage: 1 V
